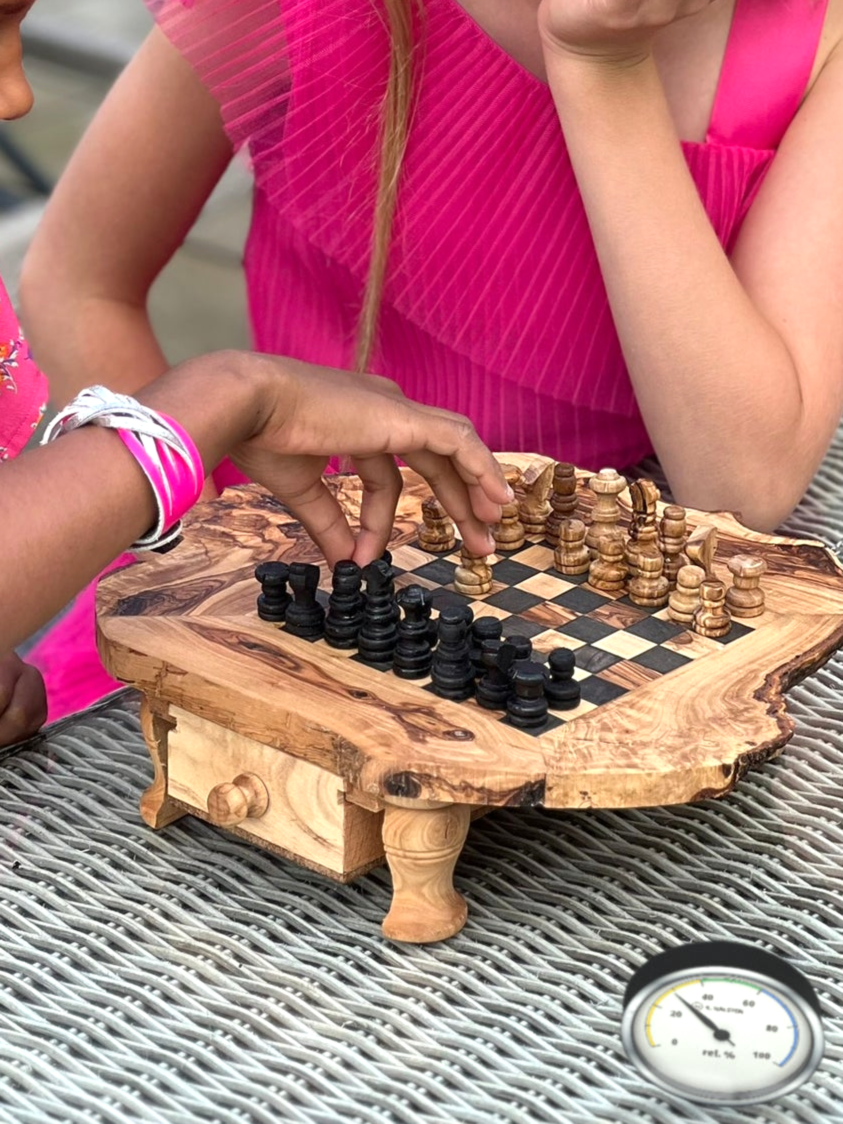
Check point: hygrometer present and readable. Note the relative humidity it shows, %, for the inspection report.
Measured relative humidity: 30 %
